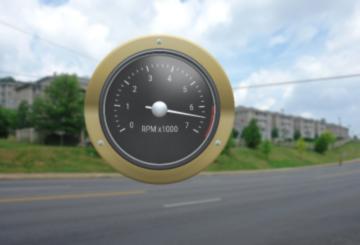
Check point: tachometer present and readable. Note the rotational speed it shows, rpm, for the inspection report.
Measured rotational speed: 6400 rpm
